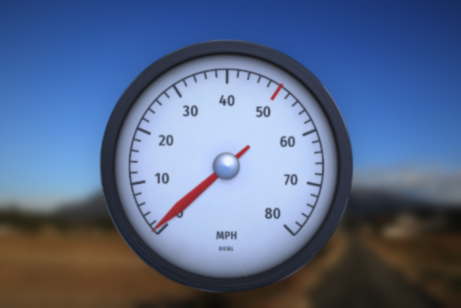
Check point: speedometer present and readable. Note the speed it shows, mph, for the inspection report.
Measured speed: 1 mph
